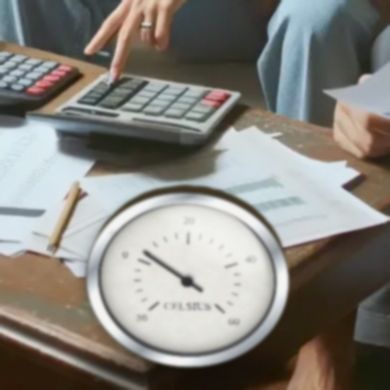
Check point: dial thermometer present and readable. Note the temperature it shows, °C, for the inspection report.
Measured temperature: 4 °C
